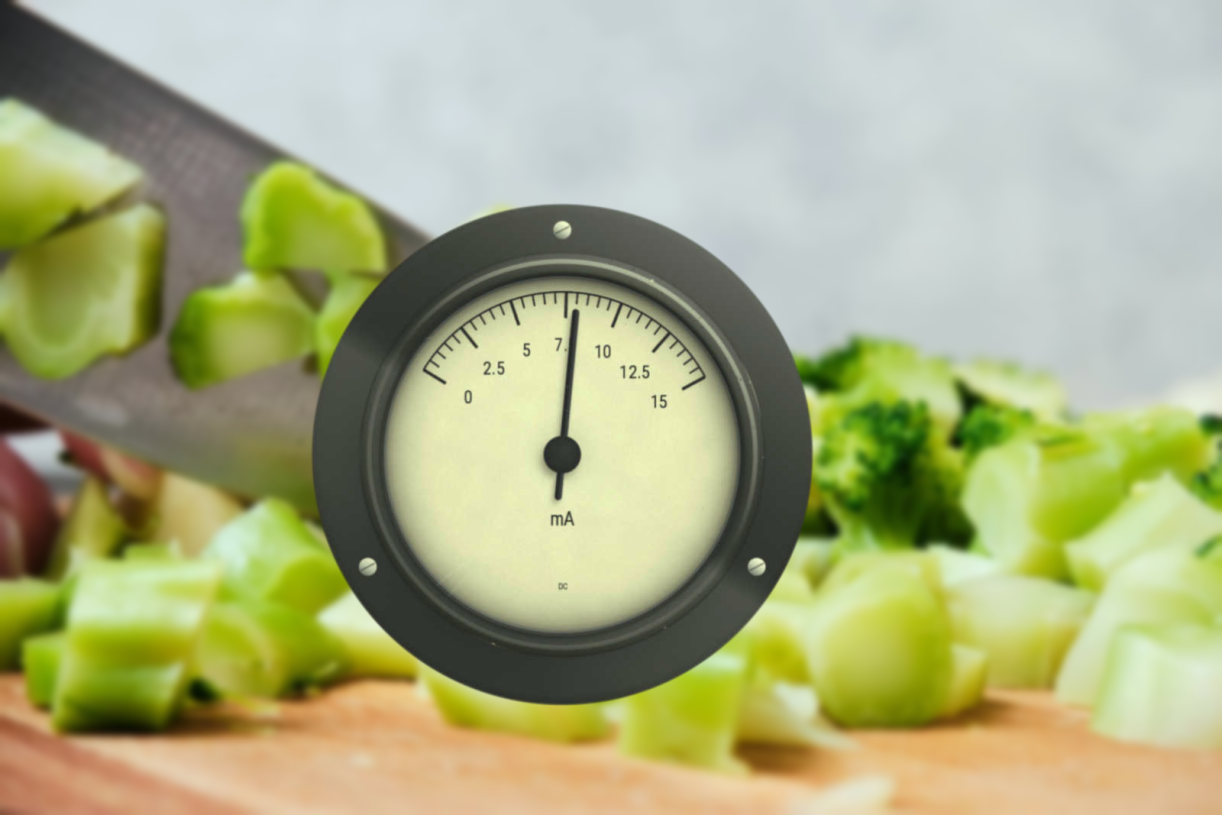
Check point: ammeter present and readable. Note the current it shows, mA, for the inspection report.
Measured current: 8 mA
